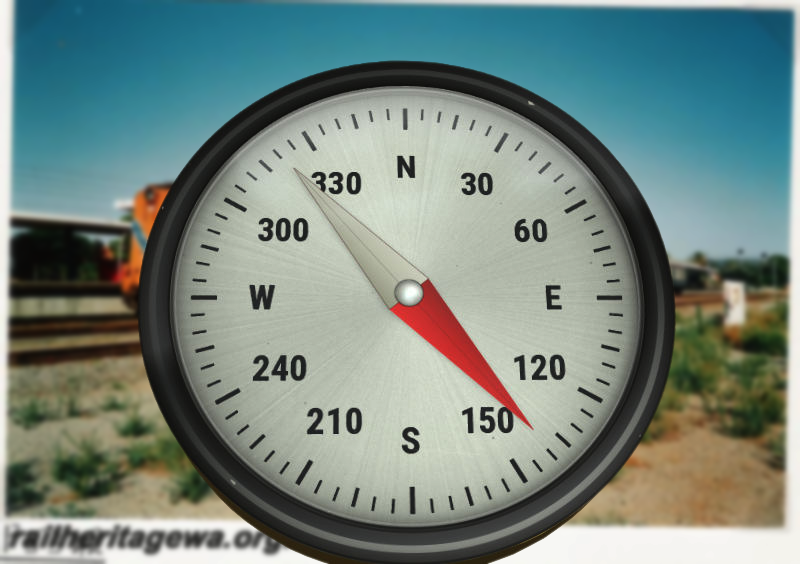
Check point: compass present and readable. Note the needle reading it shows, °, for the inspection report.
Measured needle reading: 140 °
